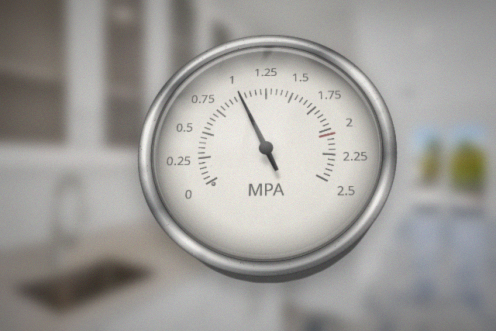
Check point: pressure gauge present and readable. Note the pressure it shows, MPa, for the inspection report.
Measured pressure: 1 MPa
